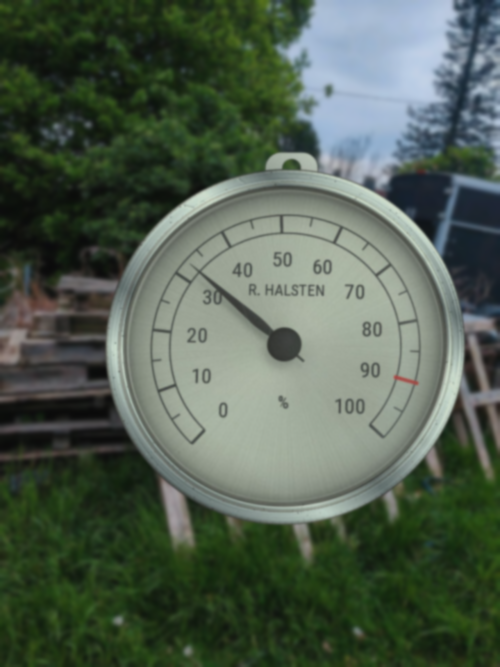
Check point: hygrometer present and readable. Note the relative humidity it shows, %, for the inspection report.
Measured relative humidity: 32.5 %
